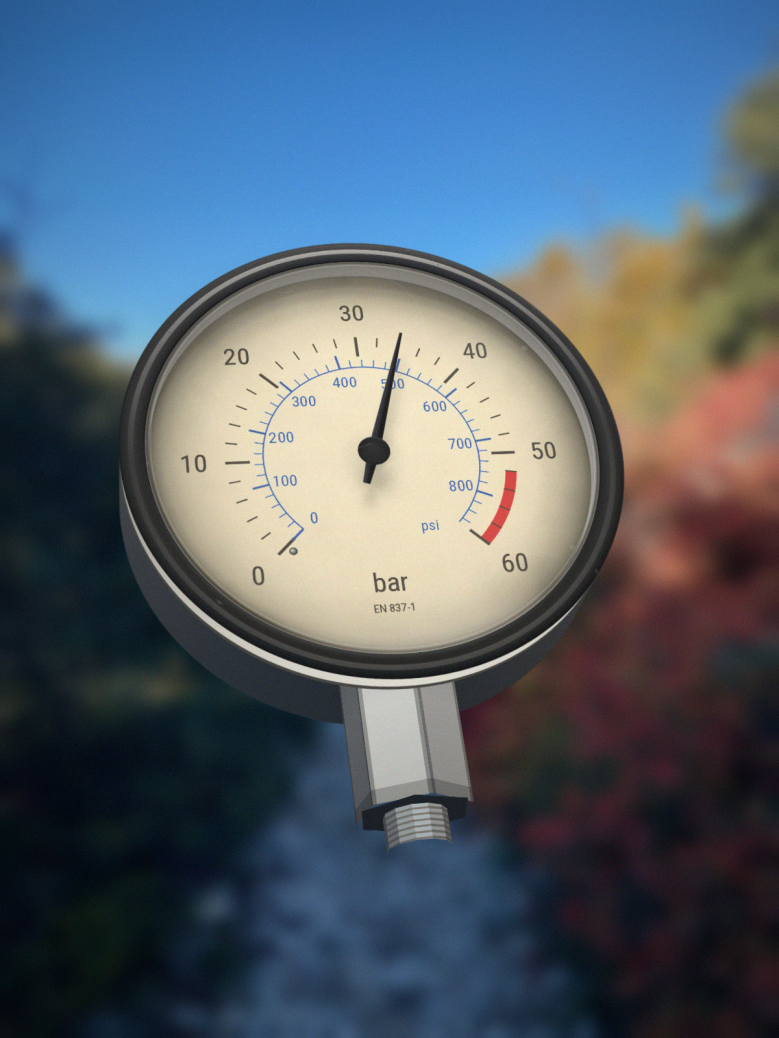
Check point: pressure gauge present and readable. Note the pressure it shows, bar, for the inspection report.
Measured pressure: 34 bar
